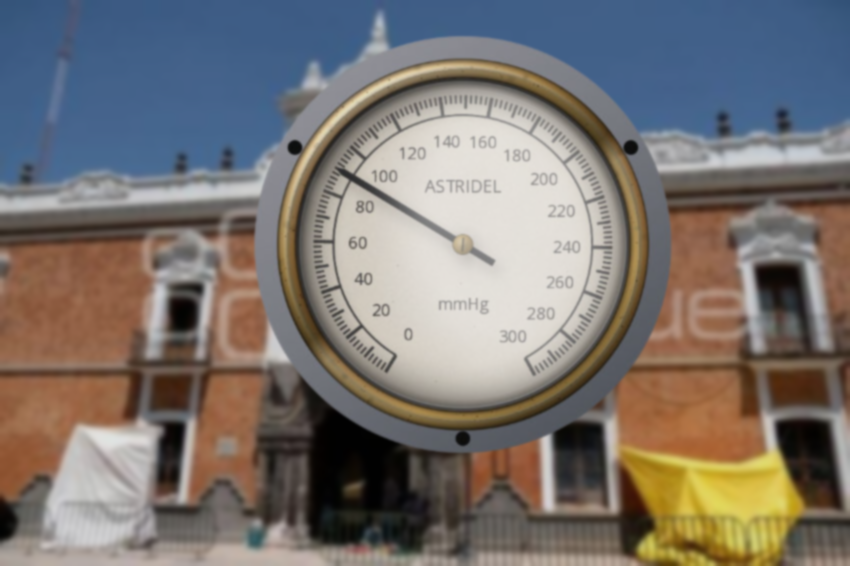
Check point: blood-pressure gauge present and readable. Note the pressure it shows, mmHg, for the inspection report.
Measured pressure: 90 mmHg
